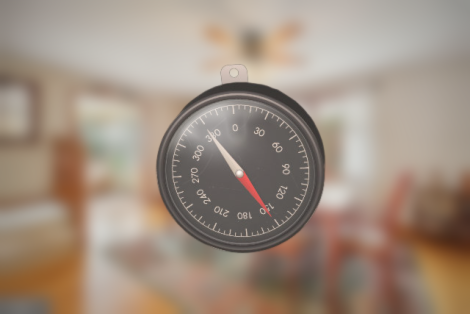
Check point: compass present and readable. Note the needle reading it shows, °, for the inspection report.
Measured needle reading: 150 °
